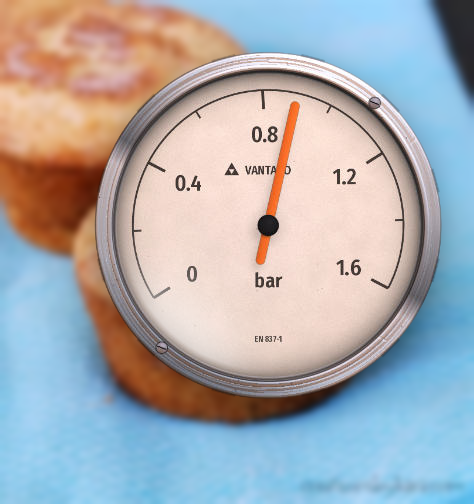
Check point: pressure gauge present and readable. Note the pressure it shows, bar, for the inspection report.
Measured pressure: 0.9 bar
